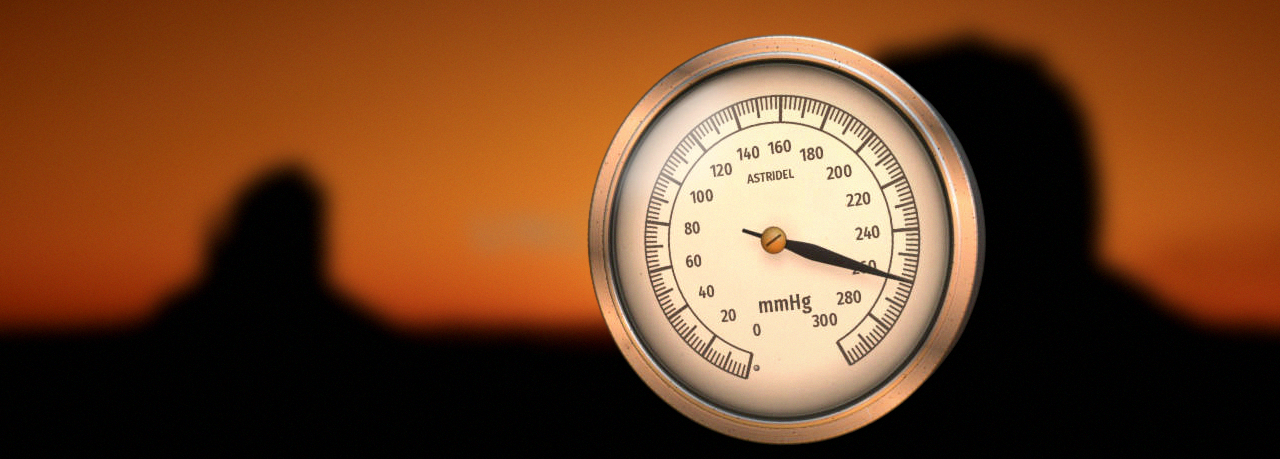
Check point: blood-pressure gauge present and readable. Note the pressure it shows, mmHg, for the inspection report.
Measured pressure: 260 mmHg
